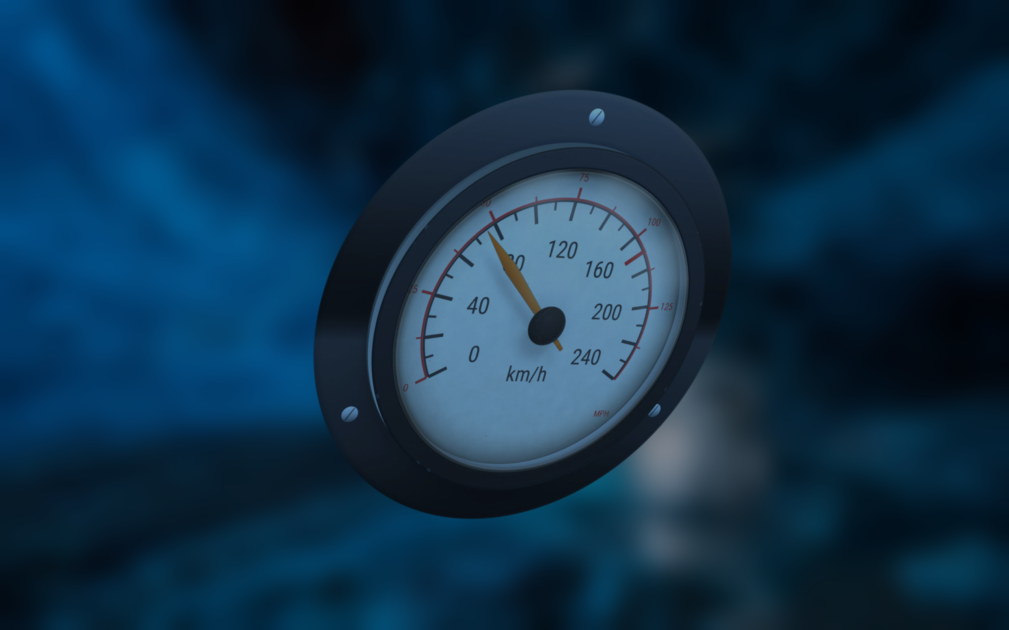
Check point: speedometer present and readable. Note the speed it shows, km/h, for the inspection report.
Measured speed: 75 km/h
